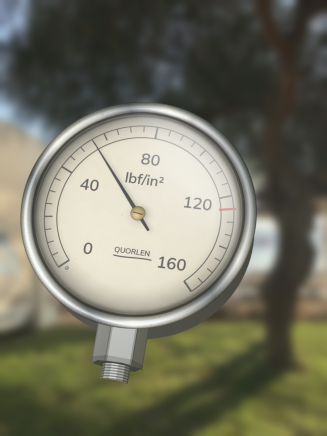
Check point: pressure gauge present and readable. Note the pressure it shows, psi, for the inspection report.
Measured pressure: 55 psi
